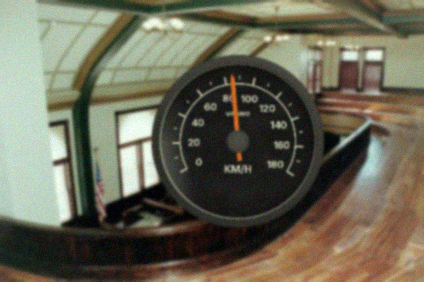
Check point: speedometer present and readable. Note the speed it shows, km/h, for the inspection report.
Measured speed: 85 km/h
